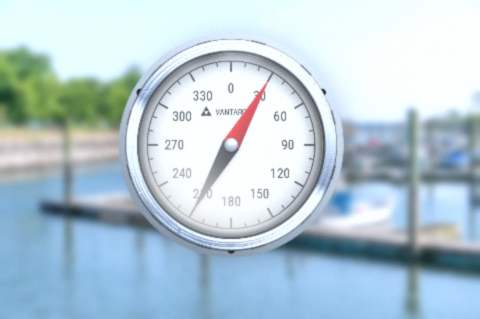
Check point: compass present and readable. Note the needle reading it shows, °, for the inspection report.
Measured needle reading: 30 °
